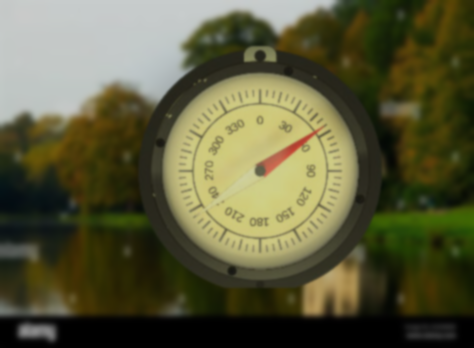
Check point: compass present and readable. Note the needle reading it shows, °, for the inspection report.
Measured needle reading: 55 °
